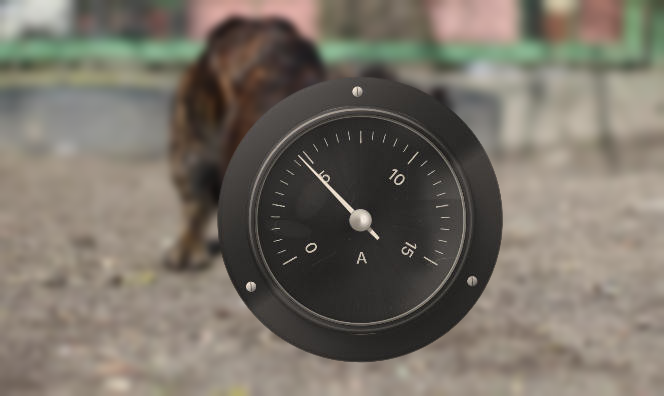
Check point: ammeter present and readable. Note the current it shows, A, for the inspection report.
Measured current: 4.75 A
